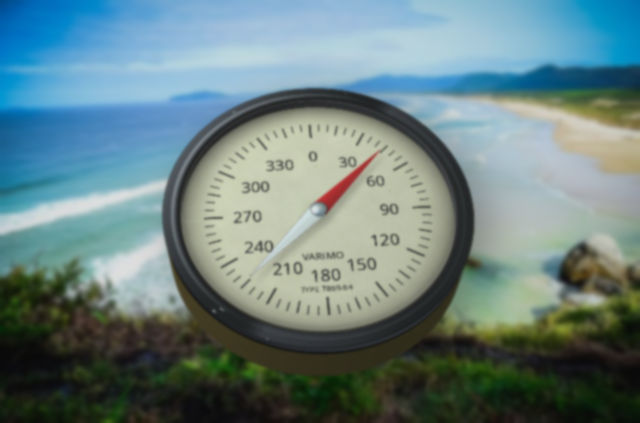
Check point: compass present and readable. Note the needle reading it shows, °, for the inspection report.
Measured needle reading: 45 °
